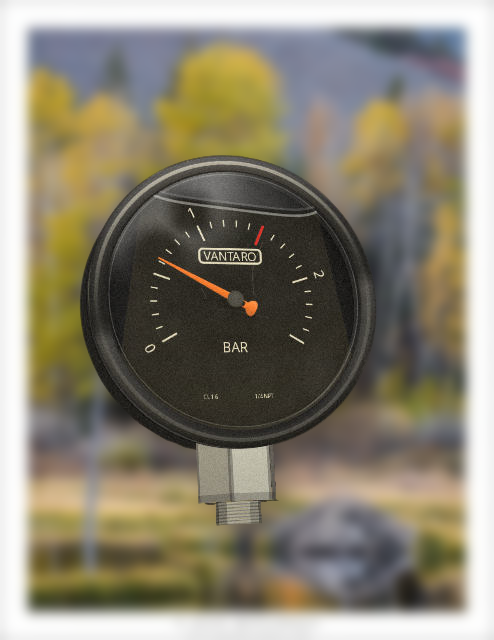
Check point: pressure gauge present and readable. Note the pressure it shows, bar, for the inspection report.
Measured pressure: 0.6 bar
